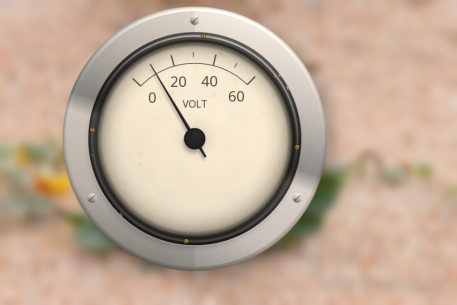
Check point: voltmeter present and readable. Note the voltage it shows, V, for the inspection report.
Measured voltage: 10 V
